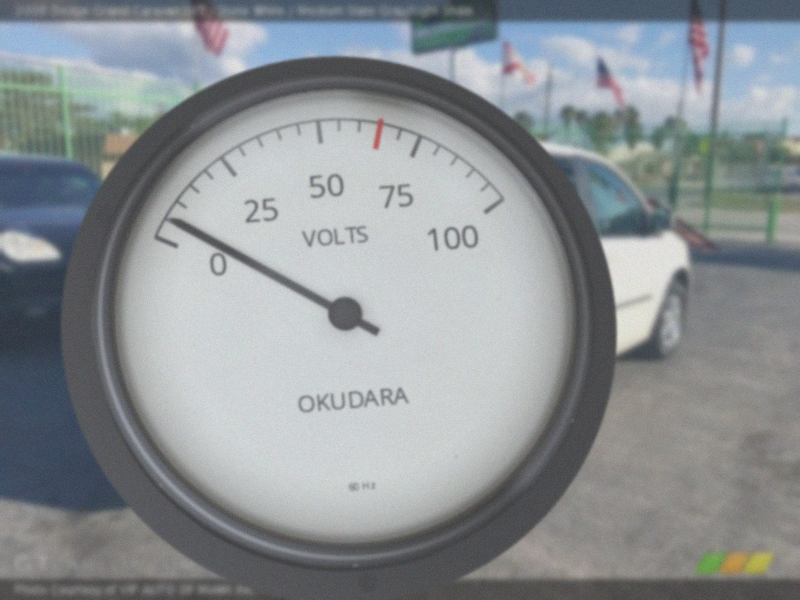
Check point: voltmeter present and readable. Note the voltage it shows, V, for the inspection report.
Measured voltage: 5 V
